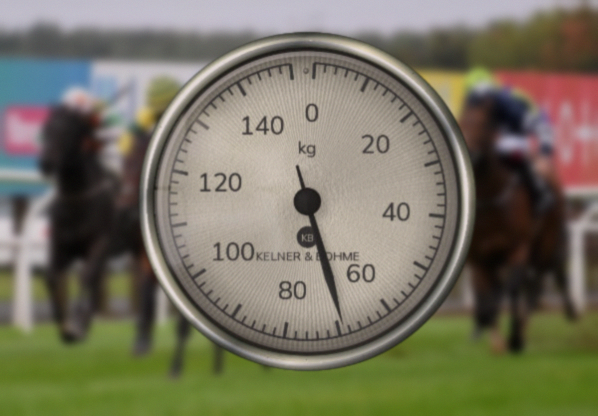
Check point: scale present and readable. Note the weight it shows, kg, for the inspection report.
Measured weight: 69 kg
